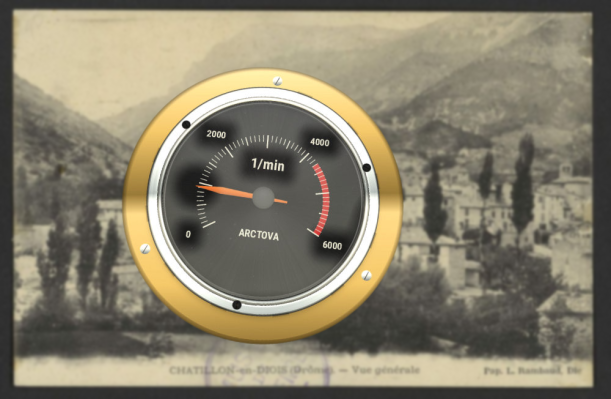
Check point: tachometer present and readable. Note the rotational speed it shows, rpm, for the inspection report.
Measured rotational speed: 900 rpm
